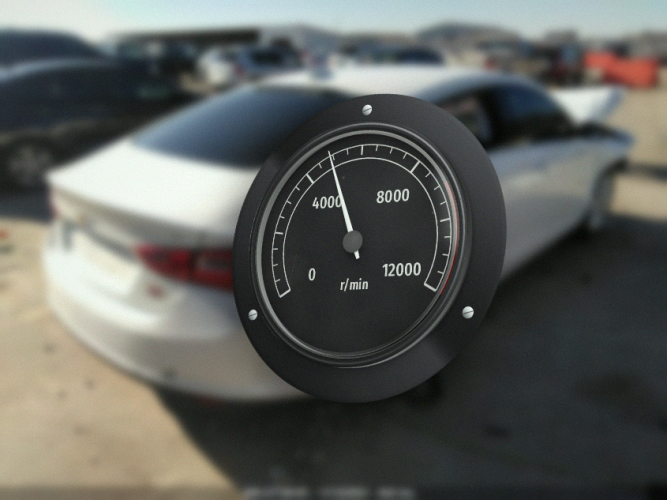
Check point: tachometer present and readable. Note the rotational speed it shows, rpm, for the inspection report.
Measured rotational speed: 5000 rpm
